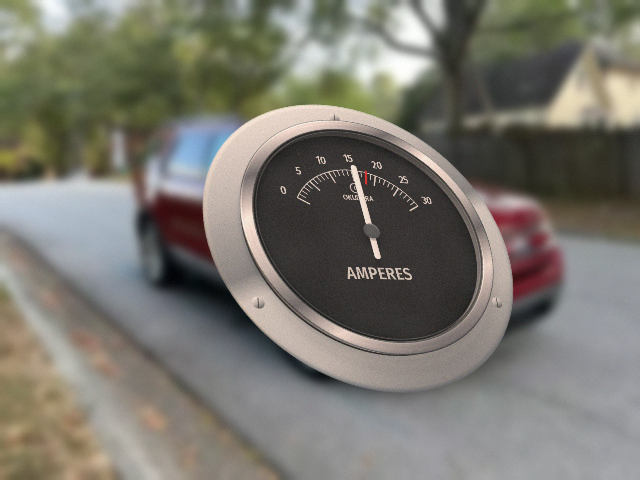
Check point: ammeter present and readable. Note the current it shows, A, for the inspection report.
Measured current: 15 A
